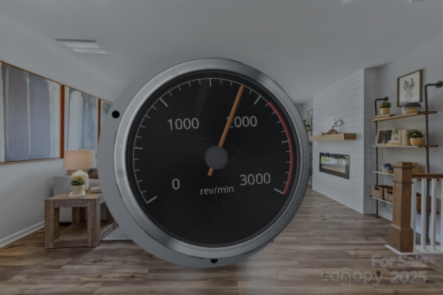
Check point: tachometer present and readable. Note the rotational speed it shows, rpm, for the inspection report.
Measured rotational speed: 1800 rpm
